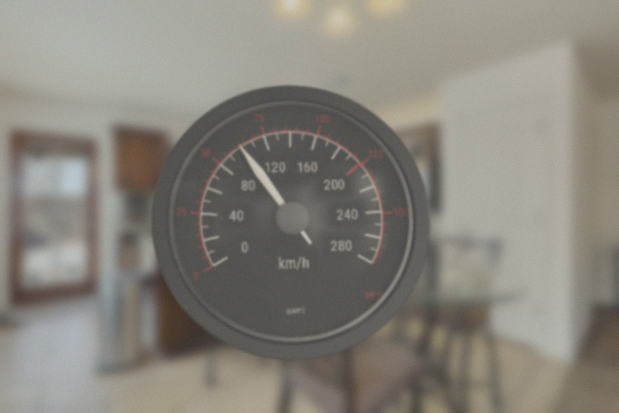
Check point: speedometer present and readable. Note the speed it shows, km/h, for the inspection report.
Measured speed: 100 km/h
